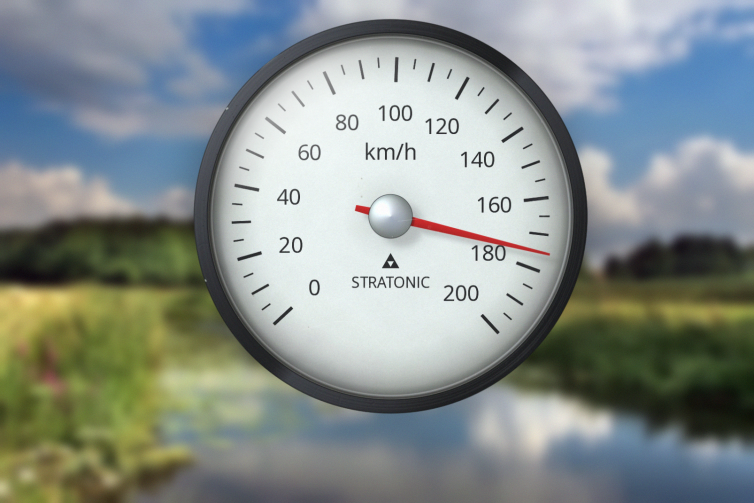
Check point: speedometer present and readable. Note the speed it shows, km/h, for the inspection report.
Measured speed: 175 km/h
